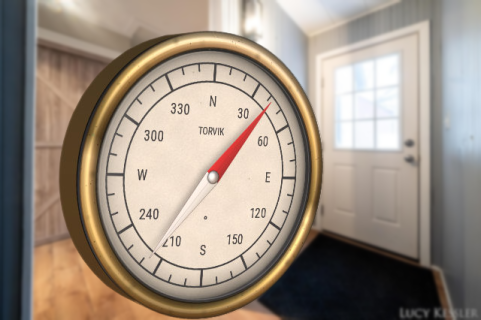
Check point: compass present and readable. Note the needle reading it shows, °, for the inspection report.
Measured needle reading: 40 °
